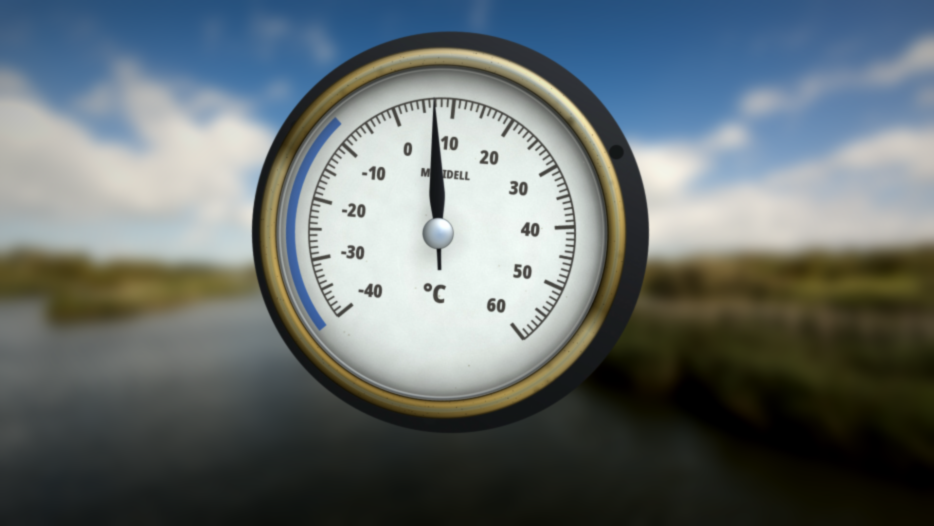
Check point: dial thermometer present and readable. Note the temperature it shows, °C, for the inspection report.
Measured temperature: 7 °C
